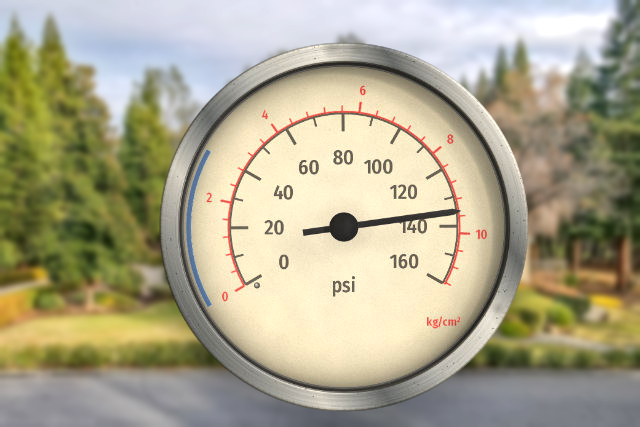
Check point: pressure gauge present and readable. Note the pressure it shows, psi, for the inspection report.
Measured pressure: 135 psi
